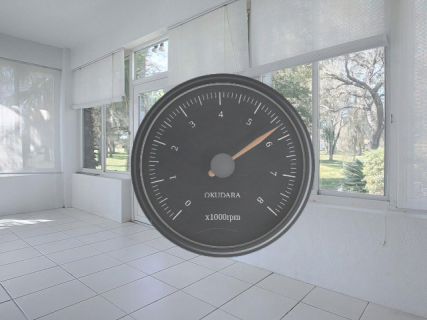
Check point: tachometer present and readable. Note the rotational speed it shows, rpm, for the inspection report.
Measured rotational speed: 5700 rpm
